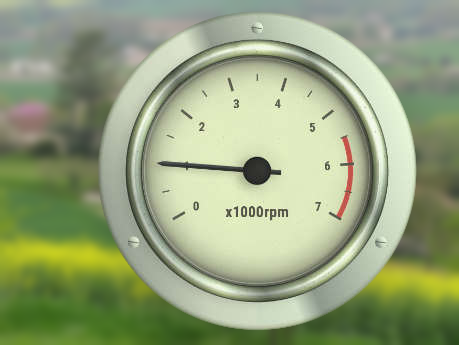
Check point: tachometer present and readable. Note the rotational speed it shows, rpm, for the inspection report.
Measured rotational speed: 1000 rpm
